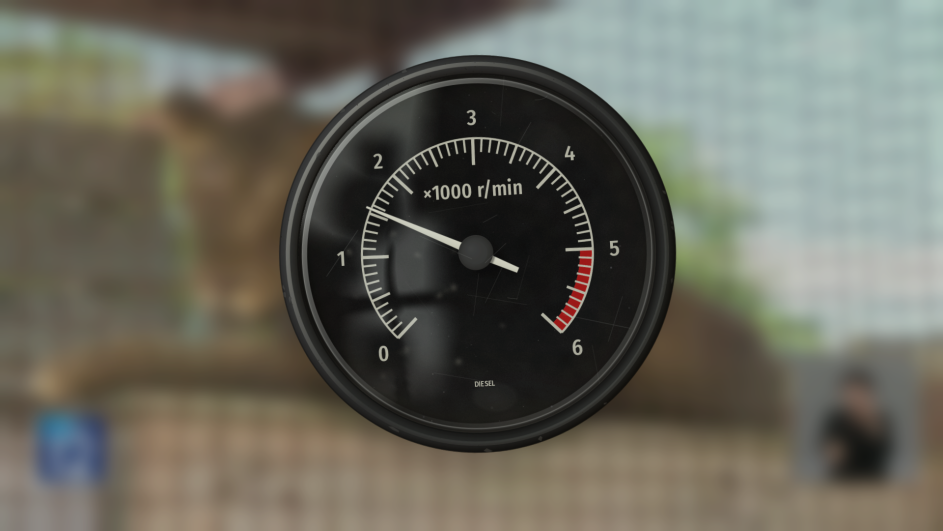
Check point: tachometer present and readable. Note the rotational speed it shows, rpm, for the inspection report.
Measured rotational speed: 1550 rpm
